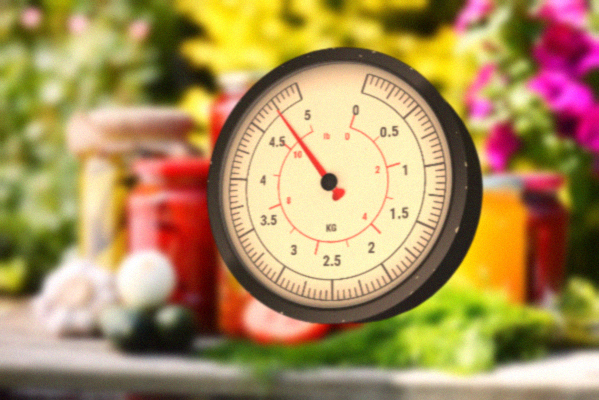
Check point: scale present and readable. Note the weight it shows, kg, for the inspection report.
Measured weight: 4.75 kg
